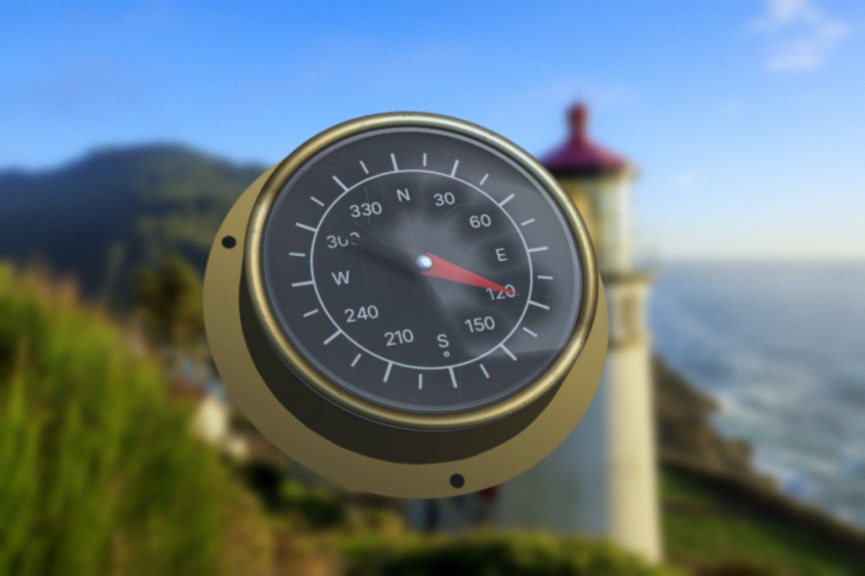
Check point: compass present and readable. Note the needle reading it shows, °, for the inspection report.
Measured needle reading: 120 °
